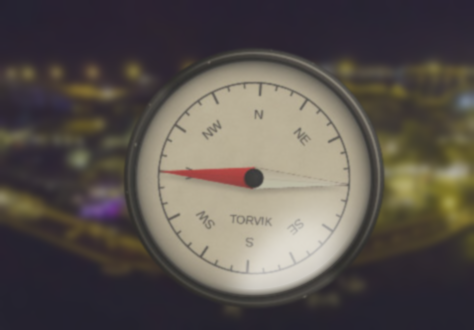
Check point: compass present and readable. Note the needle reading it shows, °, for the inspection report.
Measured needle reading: 270 °
